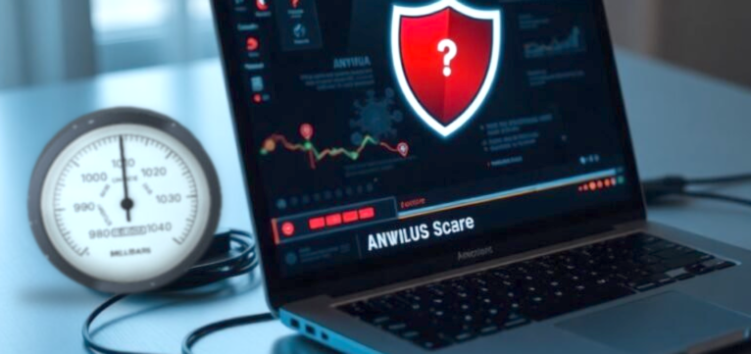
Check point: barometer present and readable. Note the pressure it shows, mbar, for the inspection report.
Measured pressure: 1010 mbar
